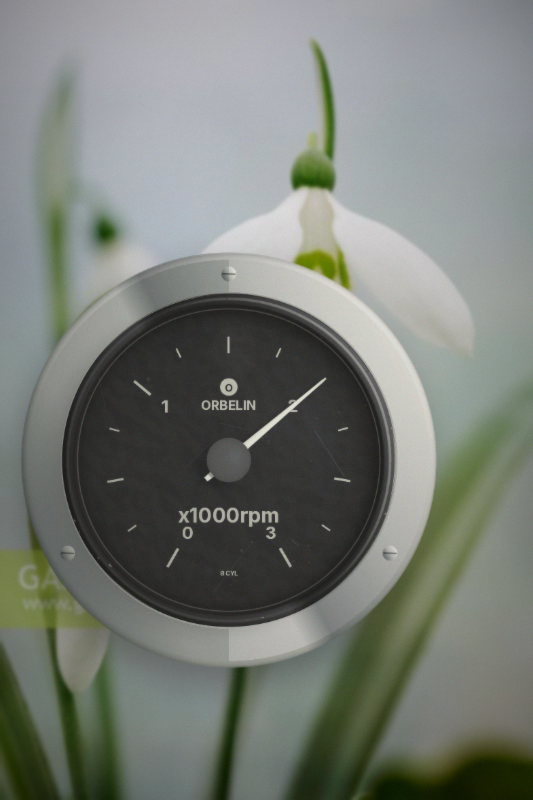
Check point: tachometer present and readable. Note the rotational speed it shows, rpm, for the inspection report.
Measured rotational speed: 2000 rpm
